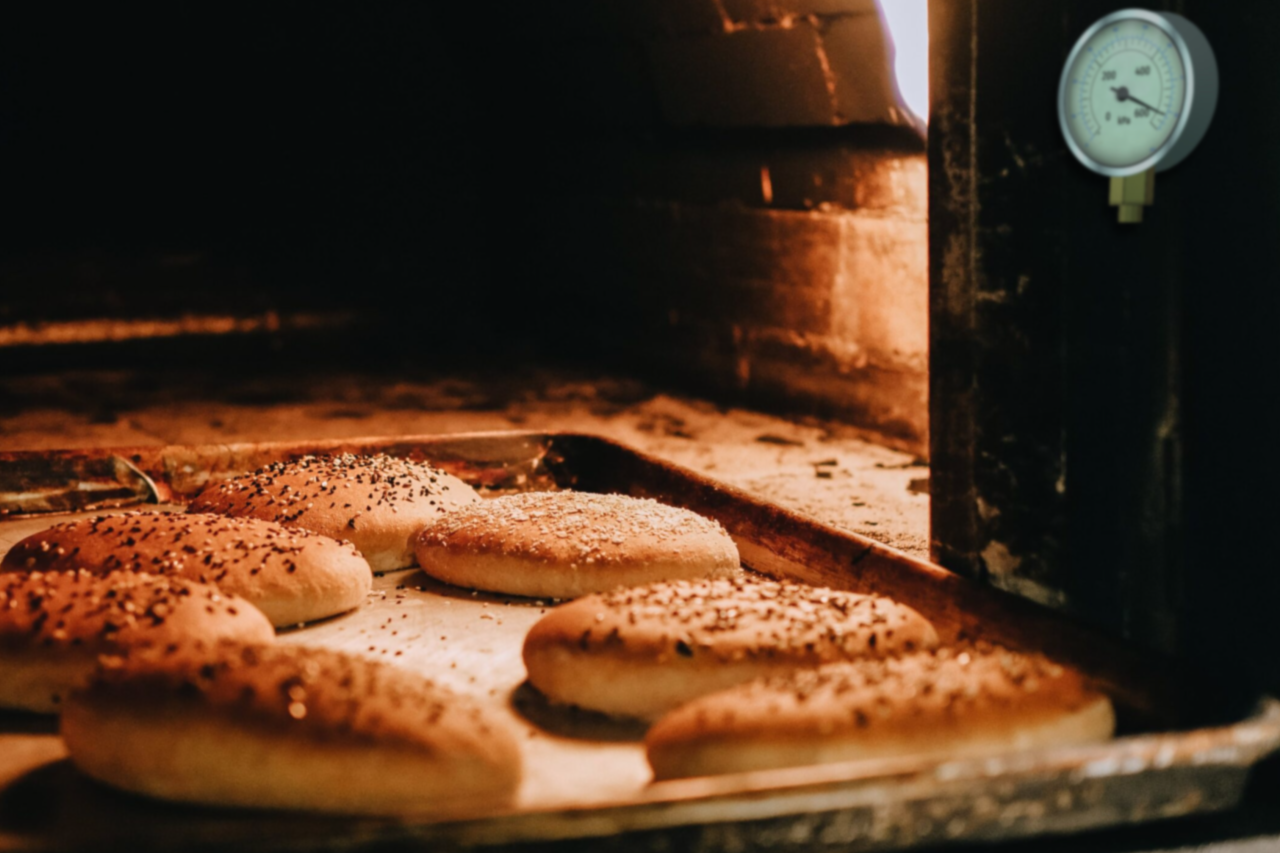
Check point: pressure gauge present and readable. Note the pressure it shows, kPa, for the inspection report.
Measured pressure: 560 kPa
